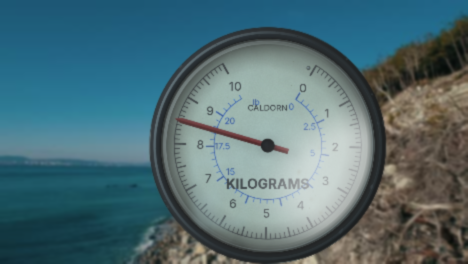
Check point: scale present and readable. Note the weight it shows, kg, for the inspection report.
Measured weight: 8.5 kg
